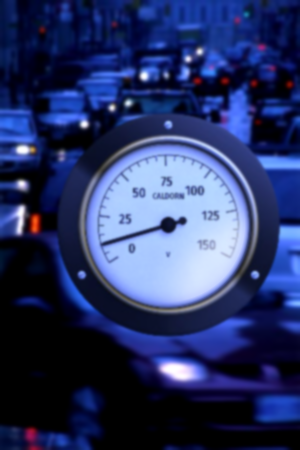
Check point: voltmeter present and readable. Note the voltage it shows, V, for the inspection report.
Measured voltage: 10 V
